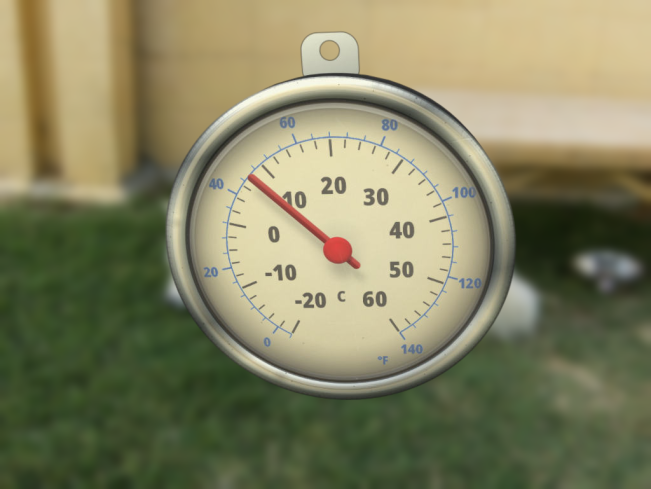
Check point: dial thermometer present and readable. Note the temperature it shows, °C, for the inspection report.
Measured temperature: 8 °C
